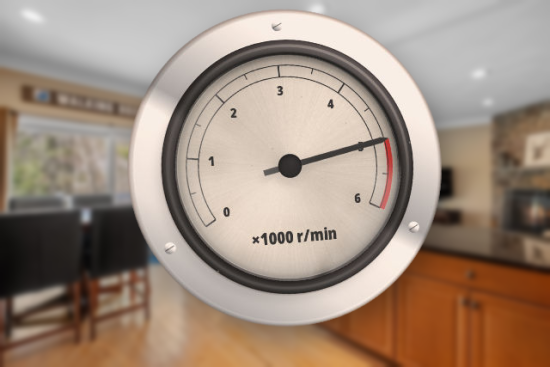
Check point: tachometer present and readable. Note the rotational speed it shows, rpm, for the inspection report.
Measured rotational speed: 5000 rpm
